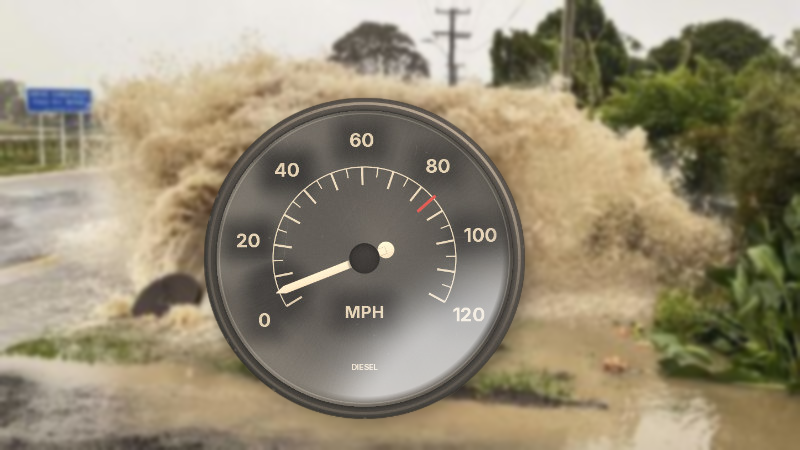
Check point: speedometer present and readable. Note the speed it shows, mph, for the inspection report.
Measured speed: 5 mph
